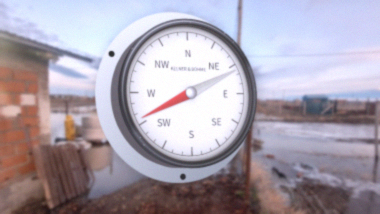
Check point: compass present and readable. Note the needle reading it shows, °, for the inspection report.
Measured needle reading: 245 °
